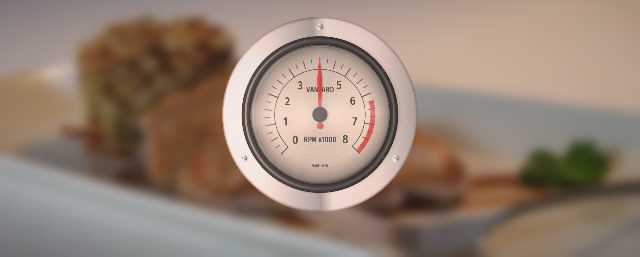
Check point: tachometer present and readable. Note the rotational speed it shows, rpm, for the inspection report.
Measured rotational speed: 4000 rpm
